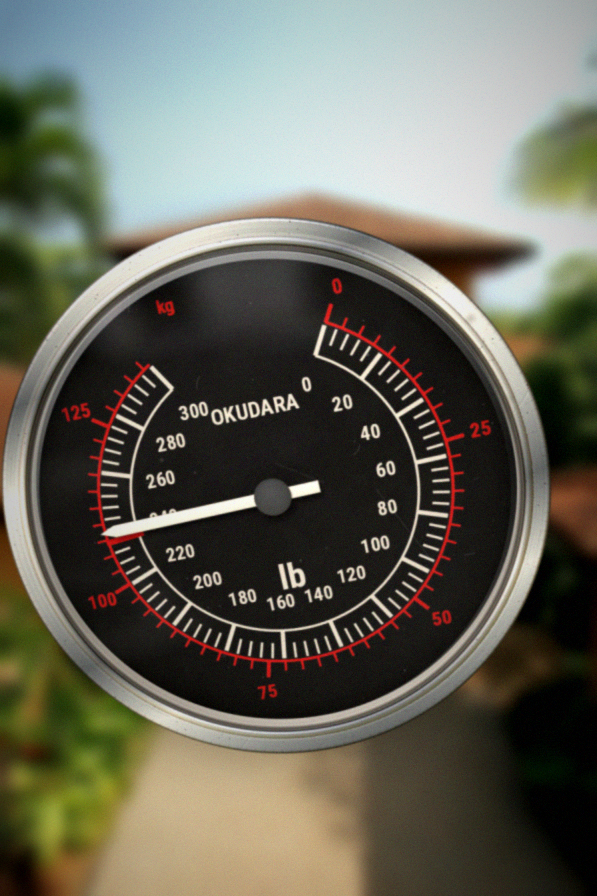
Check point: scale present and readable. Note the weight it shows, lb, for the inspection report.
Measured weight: 240 lb
